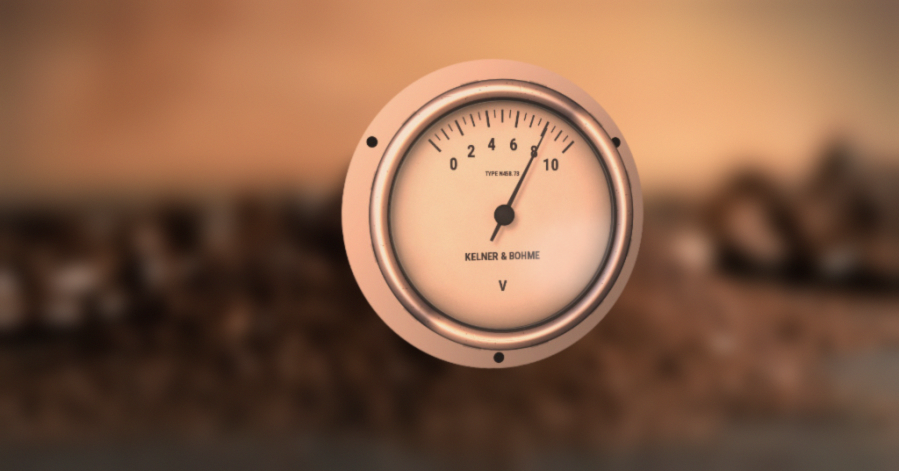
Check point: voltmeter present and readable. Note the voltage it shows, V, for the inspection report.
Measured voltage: 8 V
